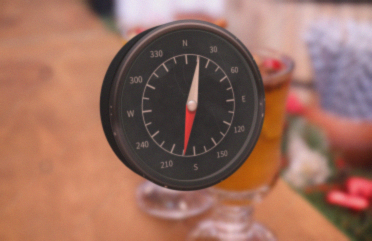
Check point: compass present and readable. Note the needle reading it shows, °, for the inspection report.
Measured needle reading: 195 °
